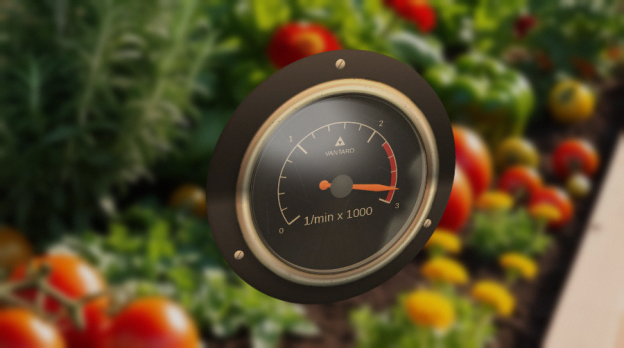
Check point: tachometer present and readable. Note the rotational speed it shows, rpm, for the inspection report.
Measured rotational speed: 2800 rpm
